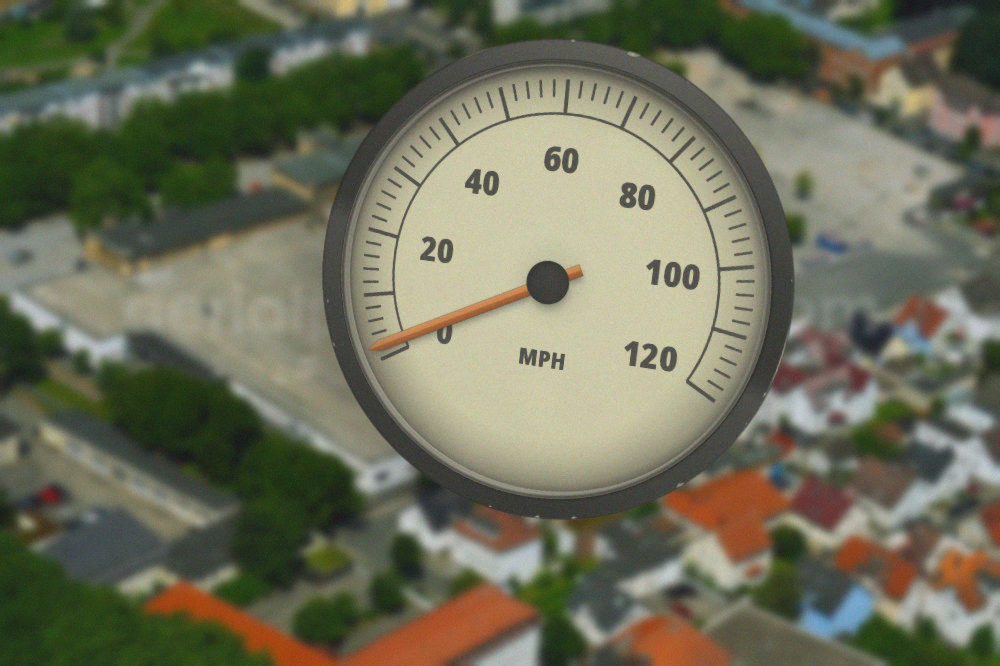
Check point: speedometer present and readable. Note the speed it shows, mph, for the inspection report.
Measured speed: 2 mph
